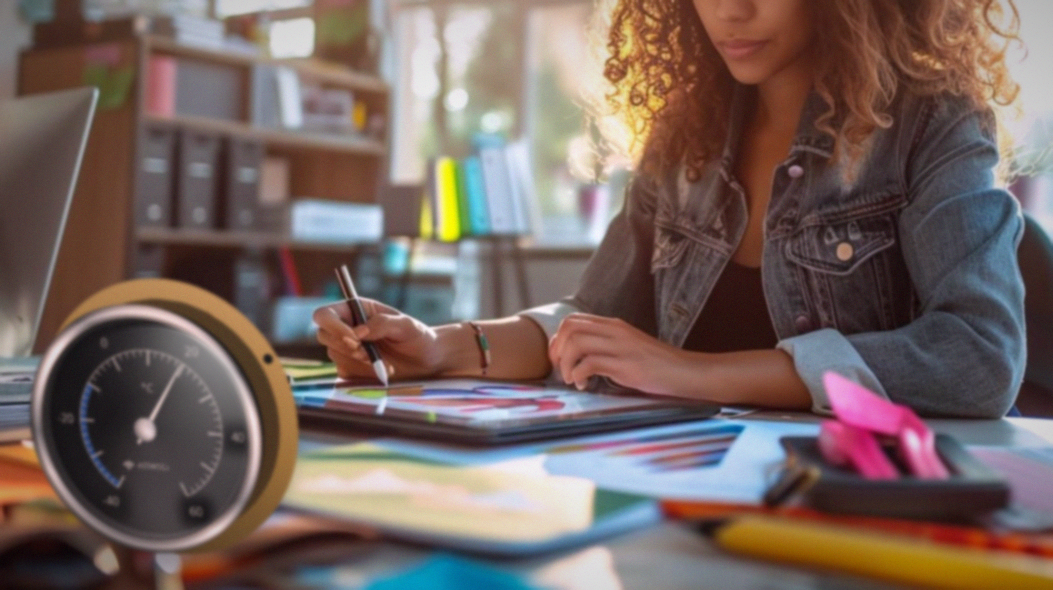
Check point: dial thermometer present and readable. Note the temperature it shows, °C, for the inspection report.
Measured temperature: 20 °C
